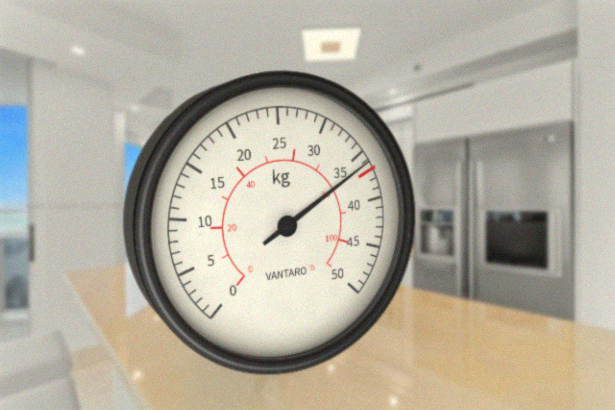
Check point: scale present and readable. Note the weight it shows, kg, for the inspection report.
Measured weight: 36 kg
